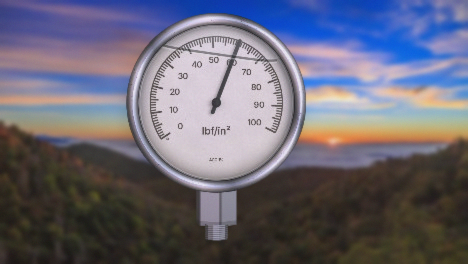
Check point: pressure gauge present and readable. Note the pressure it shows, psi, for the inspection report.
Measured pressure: 60 psi
